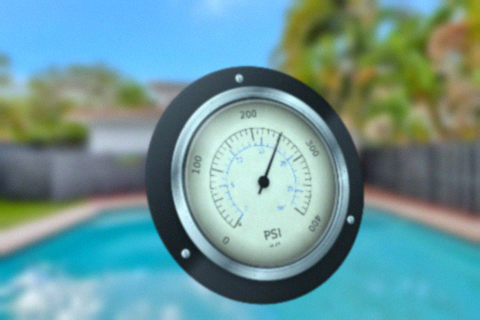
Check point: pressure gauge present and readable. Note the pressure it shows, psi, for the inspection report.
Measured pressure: 250 psi
